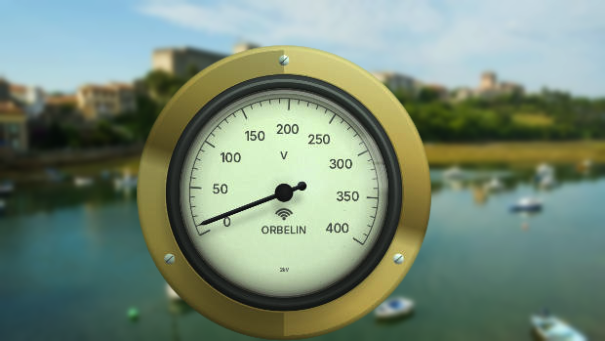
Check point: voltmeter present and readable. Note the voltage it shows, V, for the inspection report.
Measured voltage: 10 V
